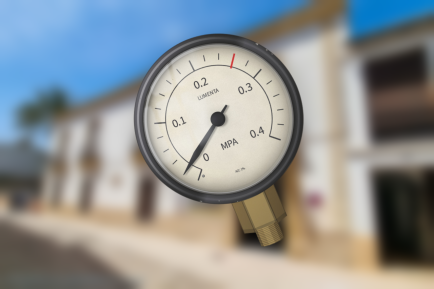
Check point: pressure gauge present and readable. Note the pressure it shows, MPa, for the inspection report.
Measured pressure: 0.02 MPa
